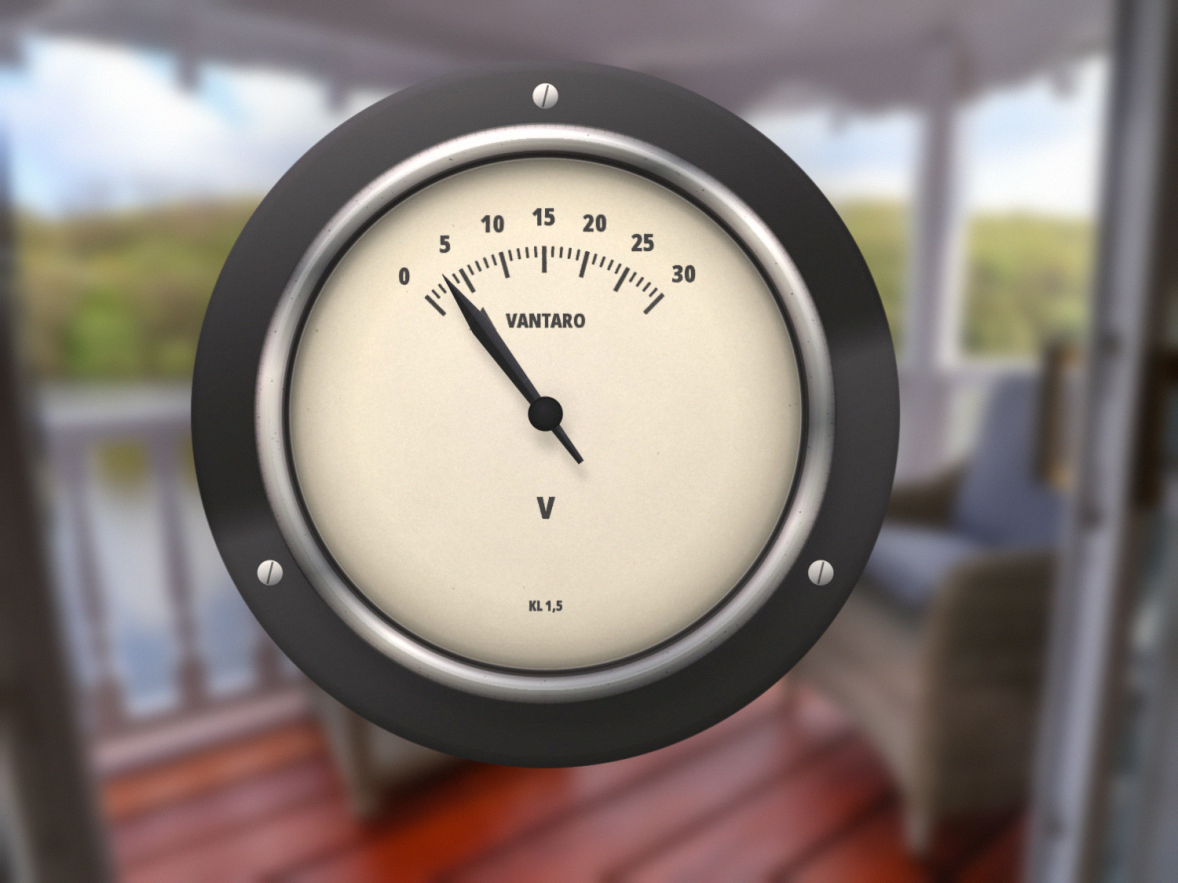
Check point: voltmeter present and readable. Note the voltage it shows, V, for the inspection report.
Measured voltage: 3 V
